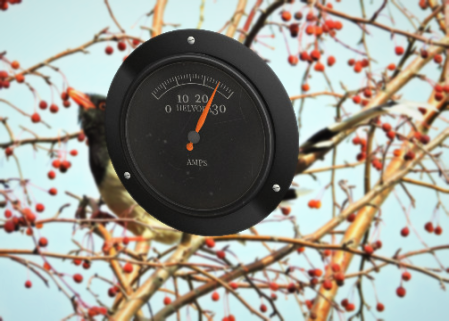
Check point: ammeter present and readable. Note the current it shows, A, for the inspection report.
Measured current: 25 A
